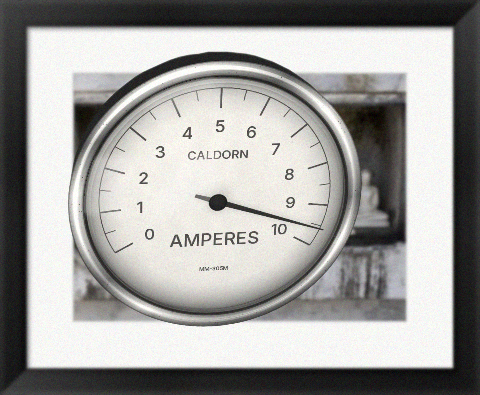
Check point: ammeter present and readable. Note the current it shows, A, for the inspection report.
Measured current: 9.5 A
